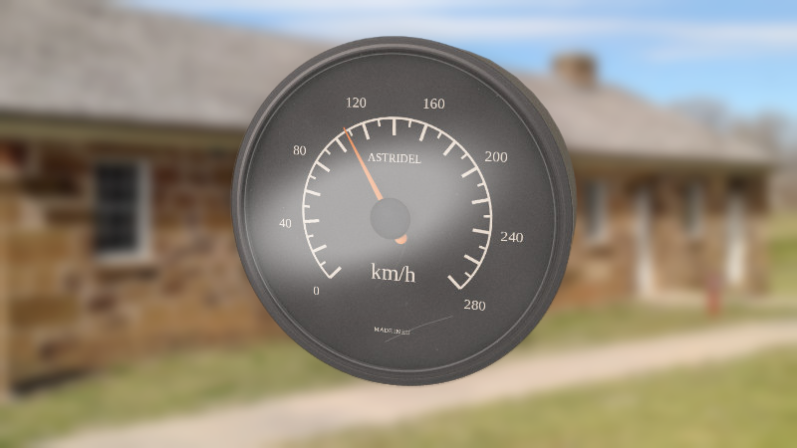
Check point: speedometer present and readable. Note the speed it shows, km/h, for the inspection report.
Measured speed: 110 km/h
